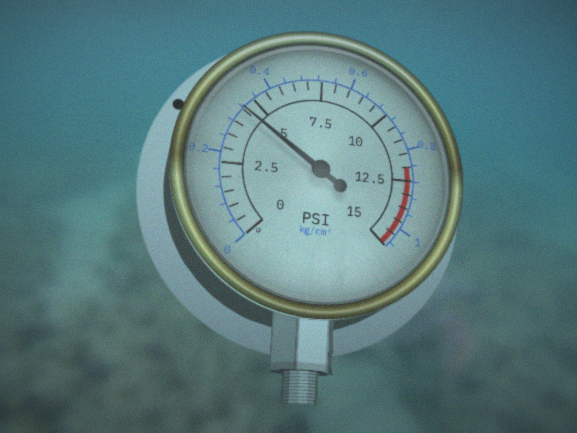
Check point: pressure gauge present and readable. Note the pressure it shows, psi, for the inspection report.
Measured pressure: 4.5 psi
